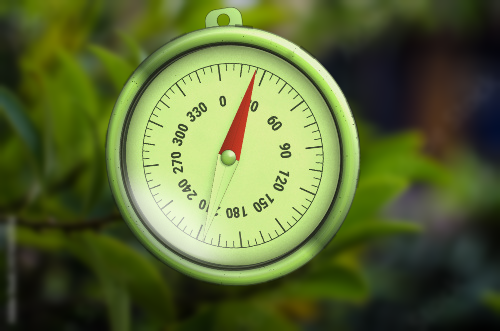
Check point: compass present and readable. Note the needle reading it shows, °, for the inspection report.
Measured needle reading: 25 °
